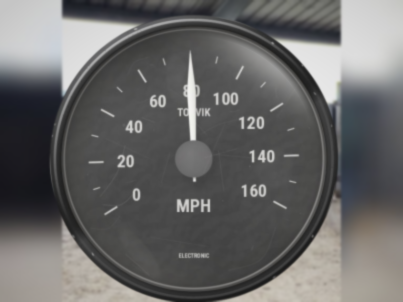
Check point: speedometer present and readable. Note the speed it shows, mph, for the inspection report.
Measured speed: 80 mph
